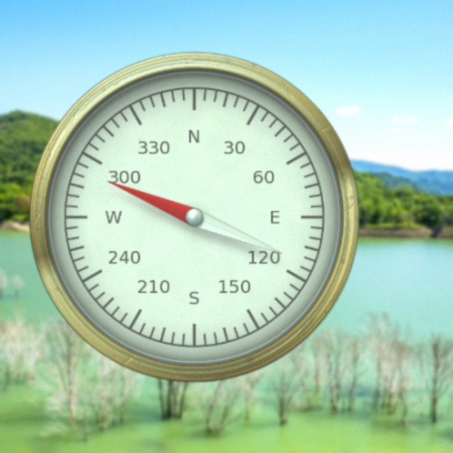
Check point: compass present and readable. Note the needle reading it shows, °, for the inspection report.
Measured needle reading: 292.5 °
